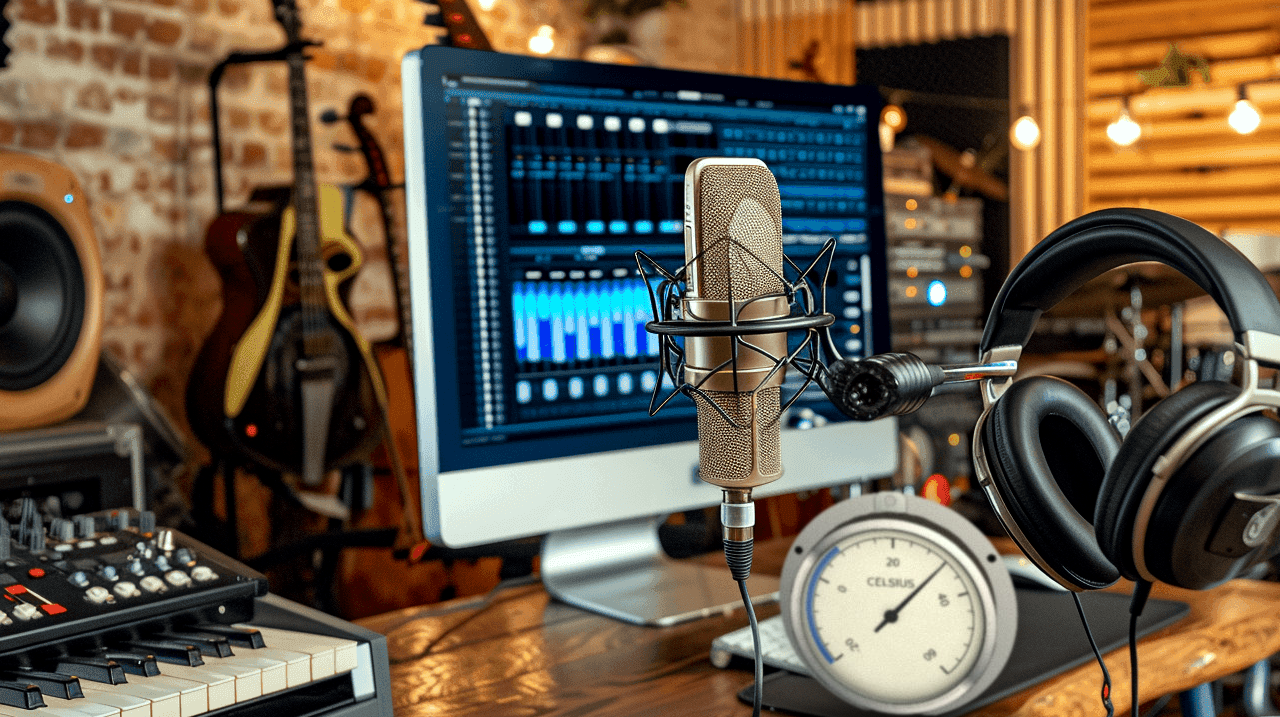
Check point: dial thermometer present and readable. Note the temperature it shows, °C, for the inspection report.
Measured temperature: 32 °C
